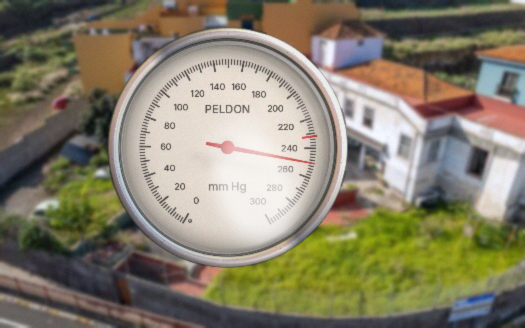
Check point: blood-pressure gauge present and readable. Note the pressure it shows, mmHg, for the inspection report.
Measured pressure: 250 mmHg
